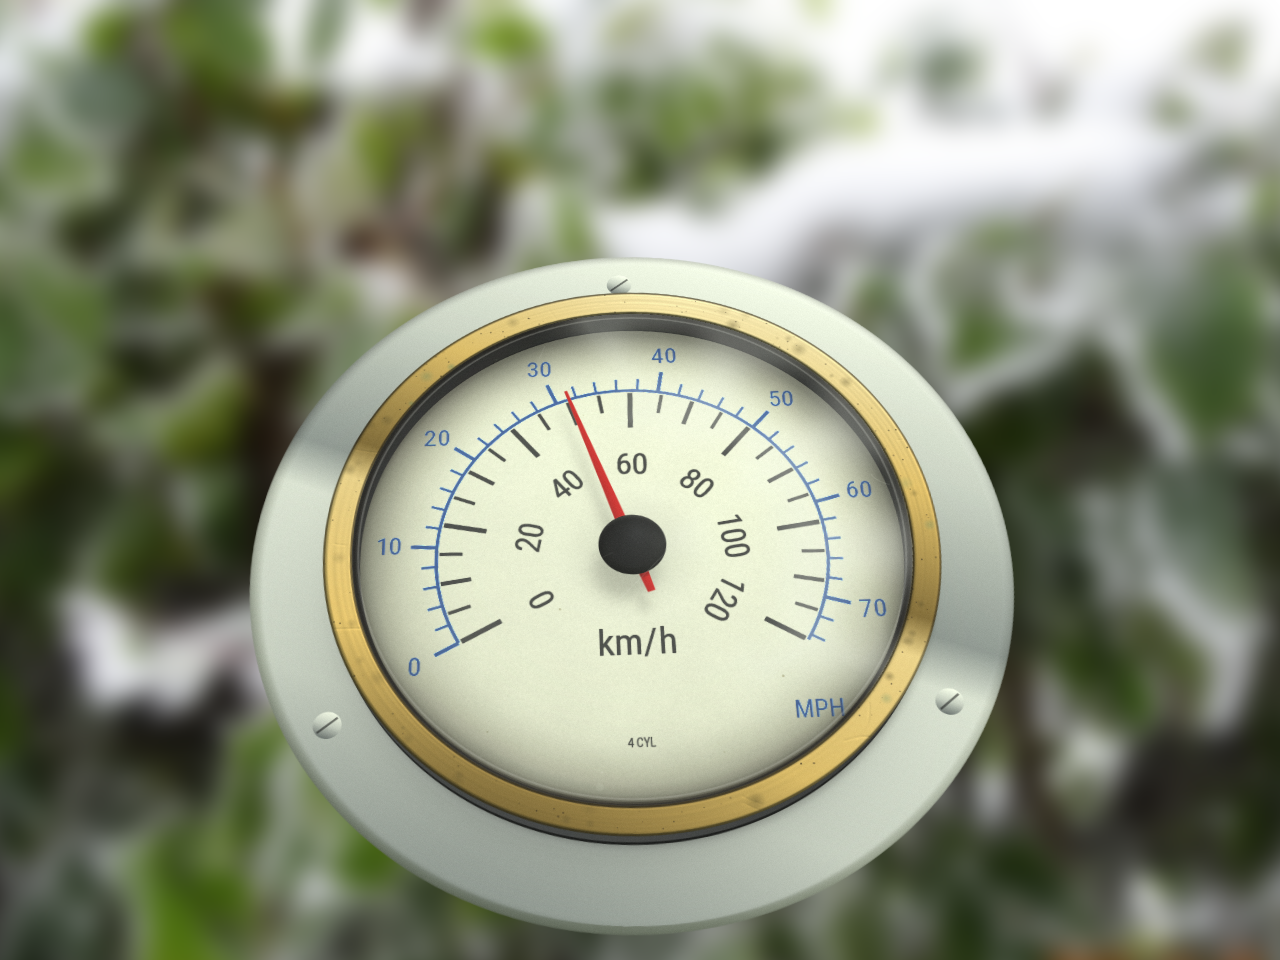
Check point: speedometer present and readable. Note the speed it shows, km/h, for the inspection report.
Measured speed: 50 km/h
